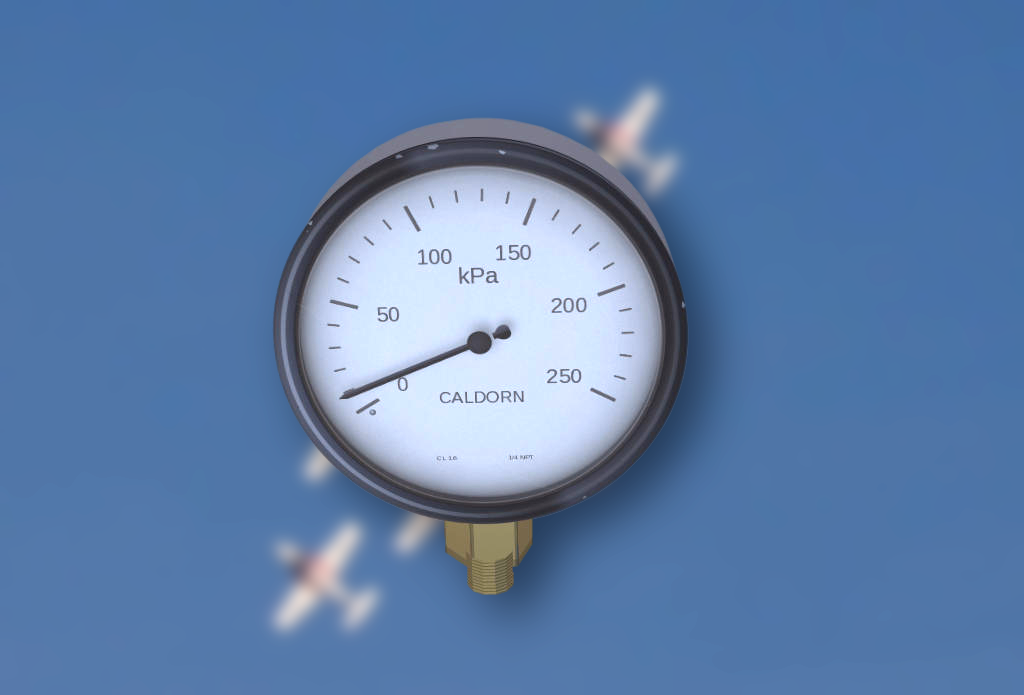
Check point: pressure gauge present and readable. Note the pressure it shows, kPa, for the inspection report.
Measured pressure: 10 kPa
